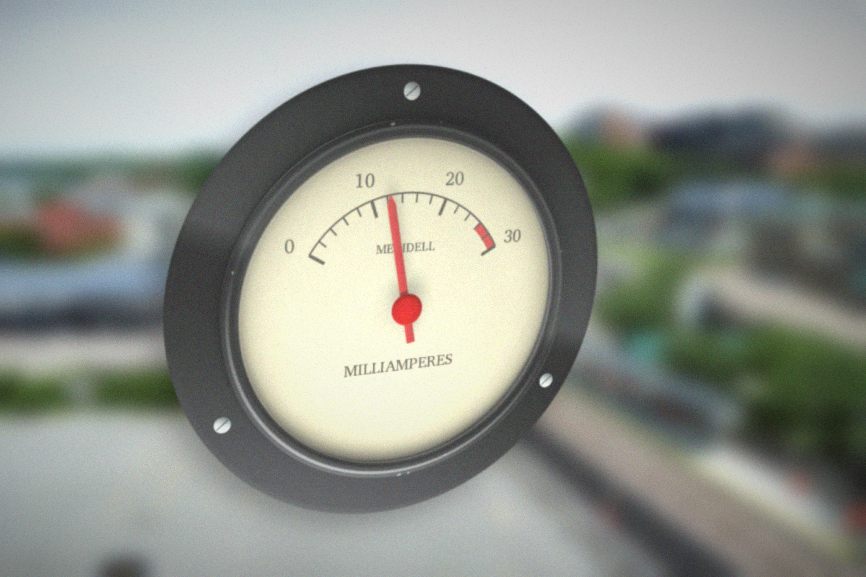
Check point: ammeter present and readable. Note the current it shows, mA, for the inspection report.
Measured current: 12 mA
